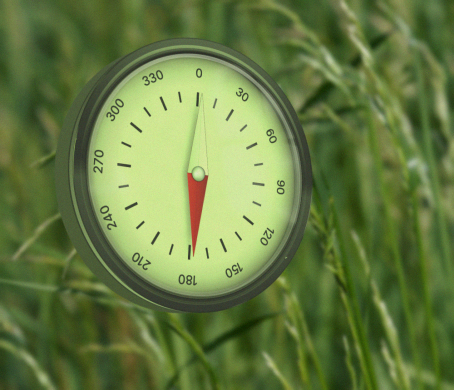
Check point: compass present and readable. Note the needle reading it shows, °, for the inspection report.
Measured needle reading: 180 °
